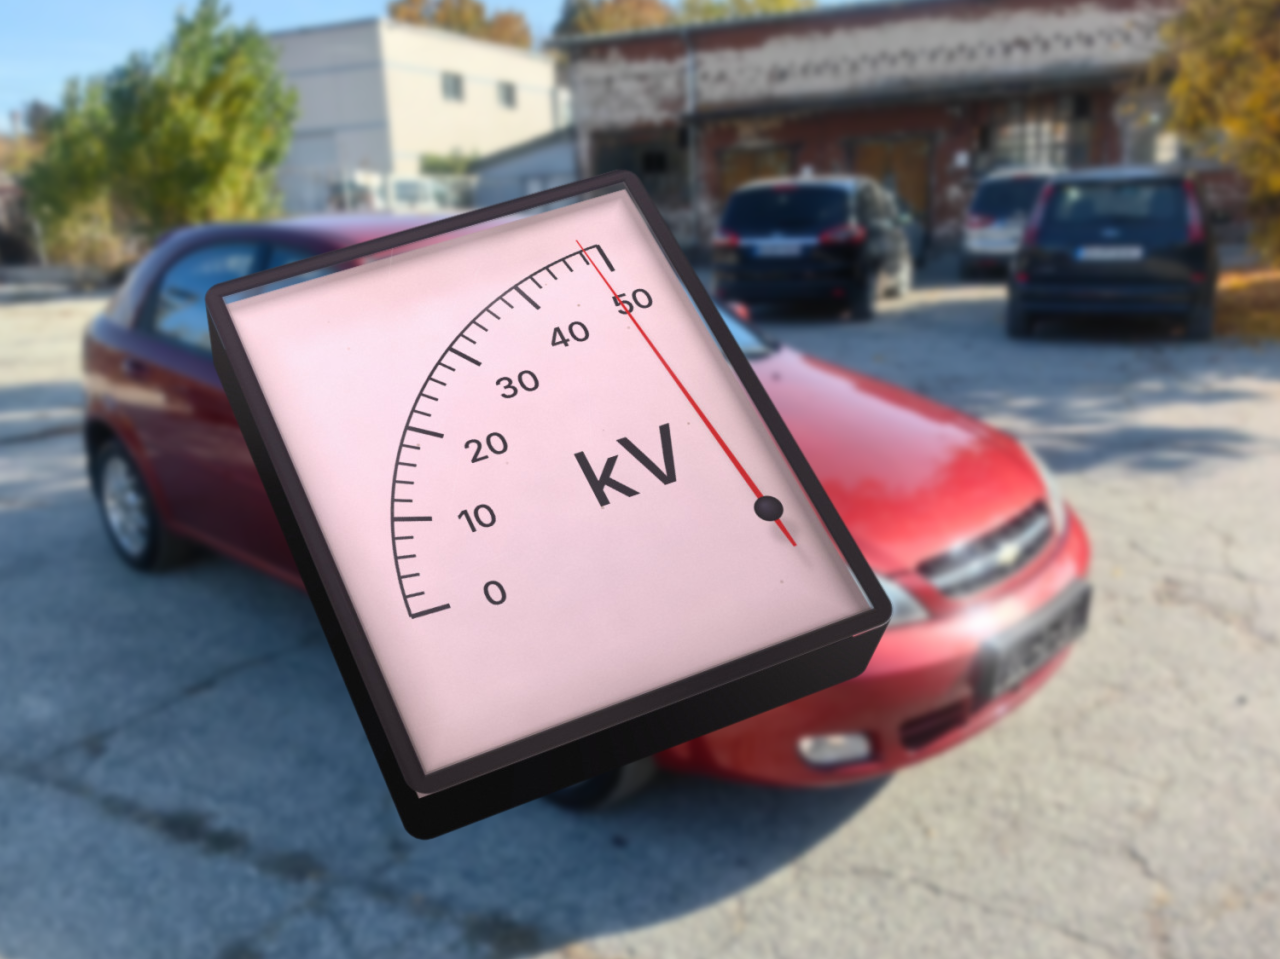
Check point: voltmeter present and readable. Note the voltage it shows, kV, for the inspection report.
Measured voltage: 48 kV
